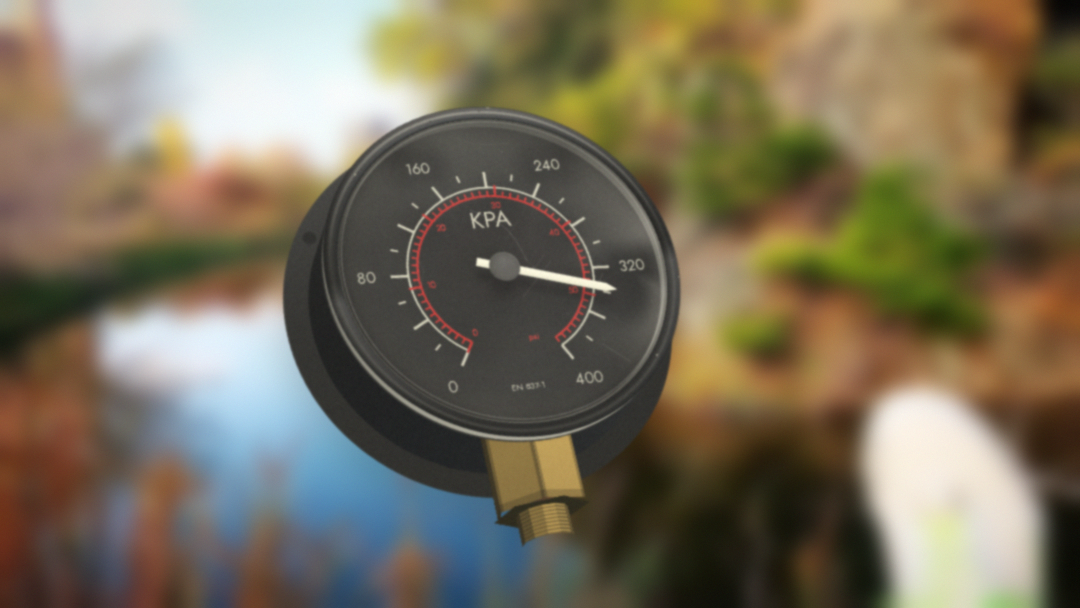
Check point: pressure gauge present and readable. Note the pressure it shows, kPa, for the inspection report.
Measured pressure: 340 kPa
